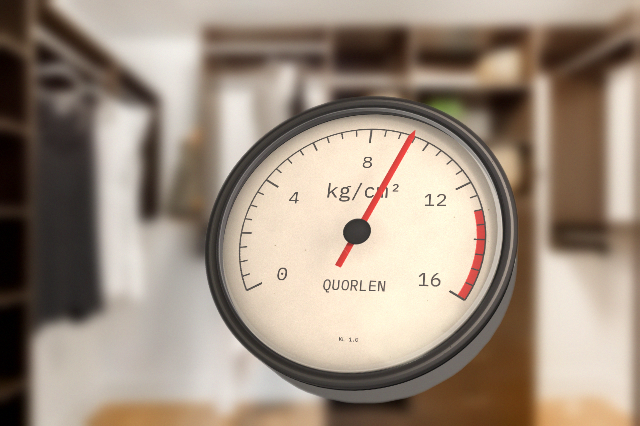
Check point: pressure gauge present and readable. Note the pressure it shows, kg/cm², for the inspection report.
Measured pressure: 9.5 kg/cm²
